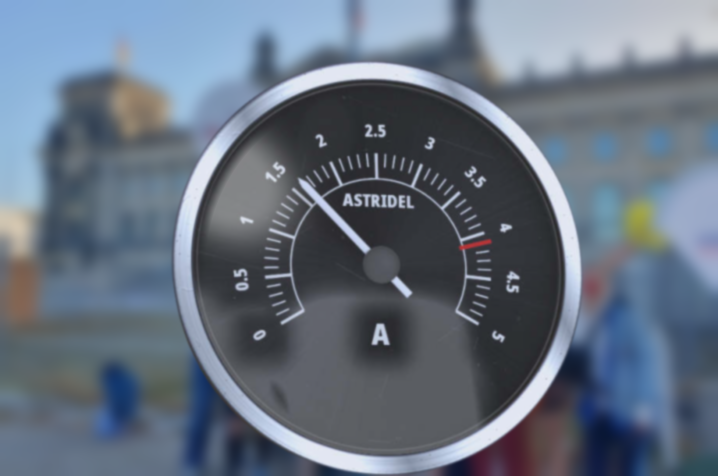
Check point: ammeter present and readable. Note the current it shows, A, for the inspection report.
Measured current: 1.6 A
